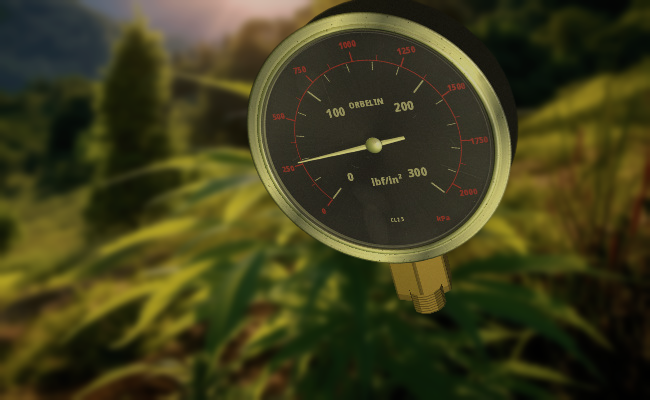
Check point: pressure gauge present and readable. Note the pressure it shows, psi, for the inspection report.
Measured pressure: 40 psi
